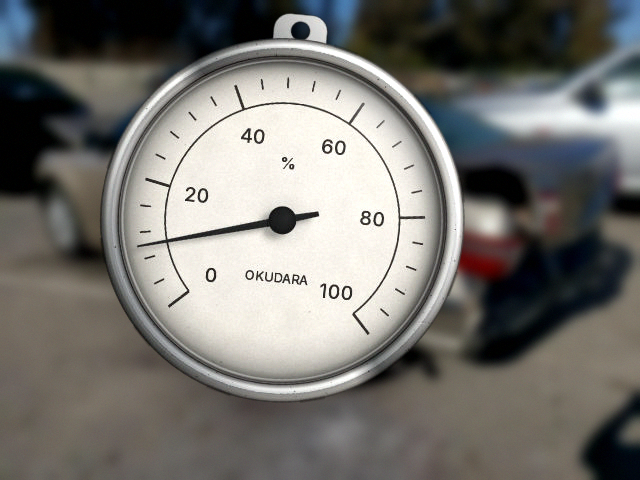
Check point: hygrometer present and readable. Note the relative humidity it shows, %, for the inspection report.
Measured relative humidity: 10 %
